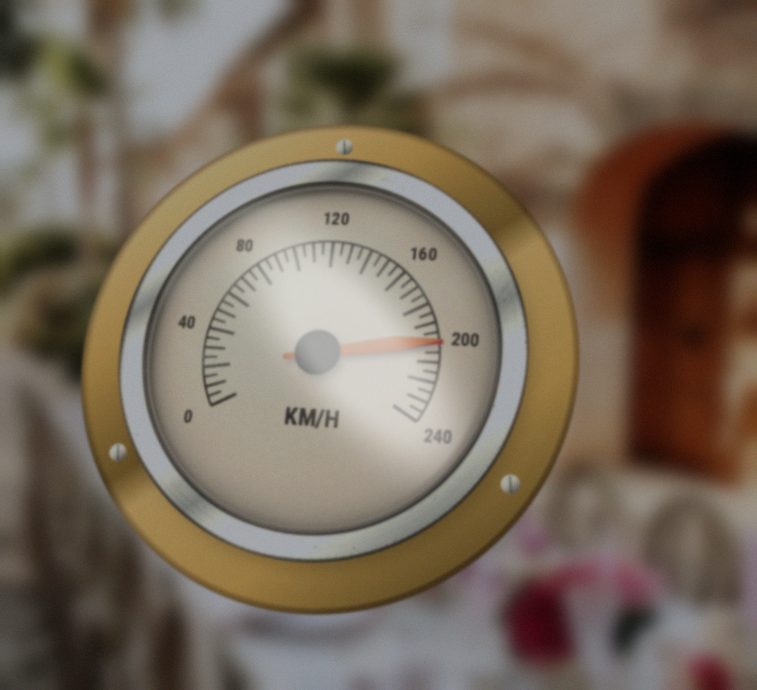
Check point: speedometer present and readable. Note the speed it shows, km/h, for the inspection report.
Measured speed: 200 km/h
